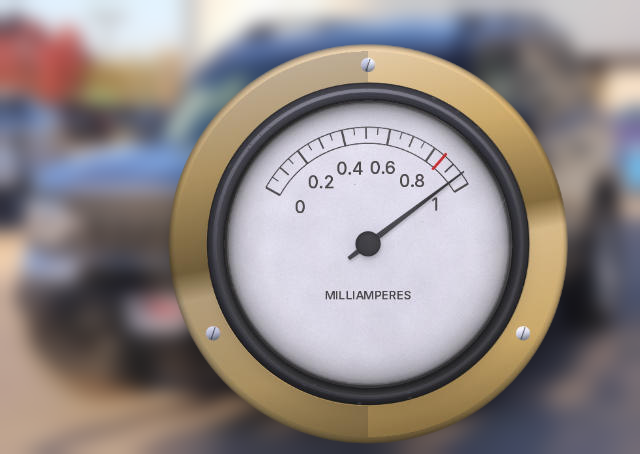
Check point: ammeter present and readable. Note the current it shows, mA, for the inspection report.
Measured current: 0.95 mA
